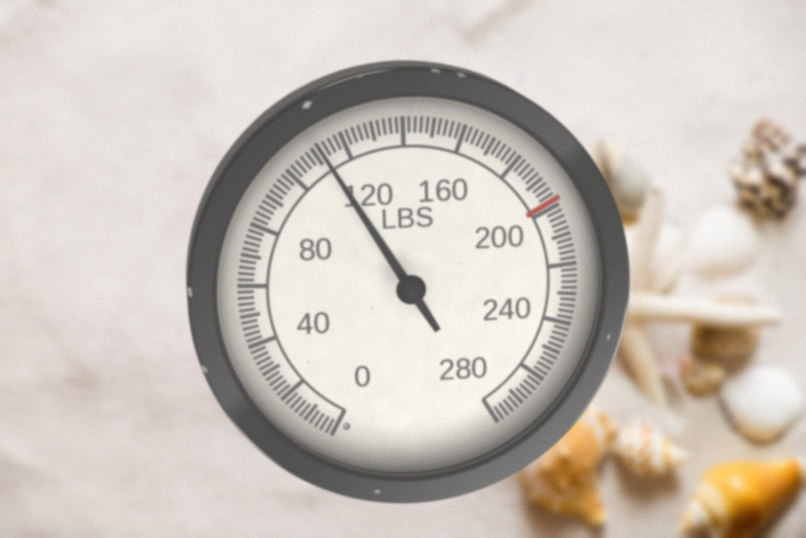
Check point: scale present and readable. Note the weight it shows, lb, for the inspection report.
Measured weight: 112 lb
